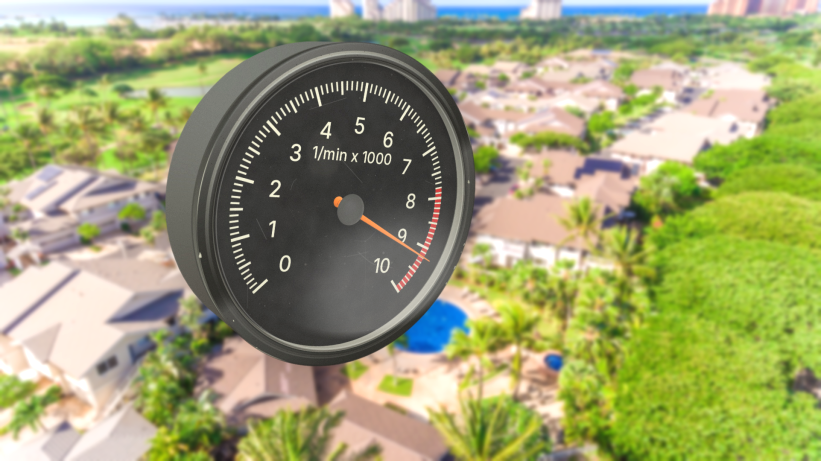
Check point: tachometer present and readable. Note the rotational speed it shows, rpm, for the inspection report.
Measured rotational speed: 9200 rpm
